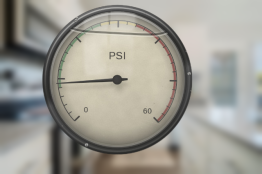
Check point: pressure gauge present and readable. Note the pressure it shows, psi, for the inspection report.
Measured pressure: 9 psi
